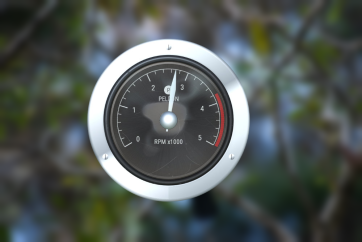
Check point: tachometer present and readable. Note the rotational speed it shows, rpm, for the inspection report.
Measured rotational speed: 2700 rpm
